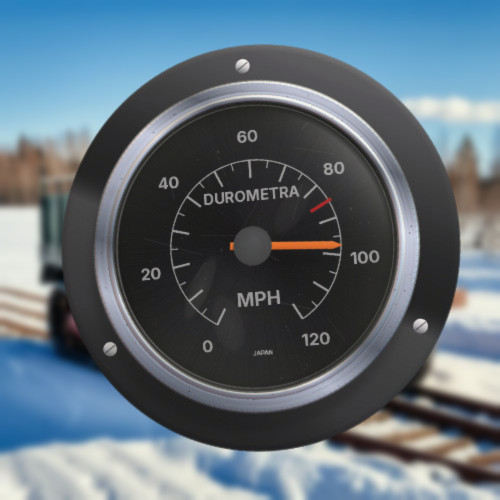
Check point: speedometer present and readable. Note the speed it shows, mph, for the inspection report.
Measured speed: 97.5 mph
